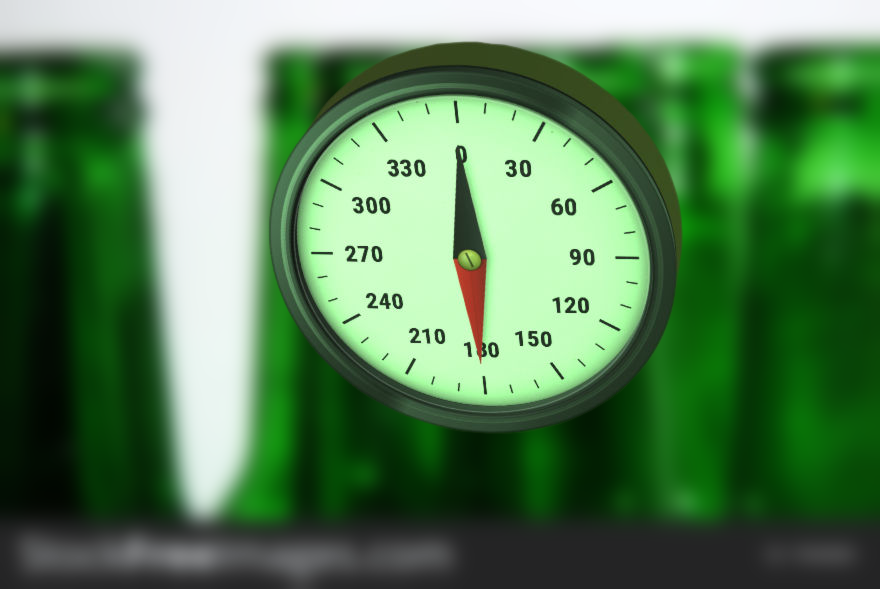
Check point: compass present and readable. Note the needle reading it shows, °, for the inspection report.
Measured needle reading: 180 °
